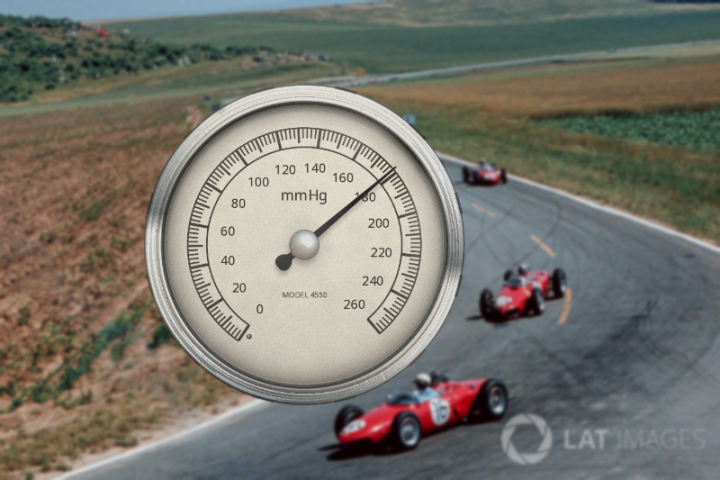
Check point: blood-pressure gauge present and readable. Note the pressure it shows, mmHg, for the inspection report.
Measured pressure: 178 mmHg
